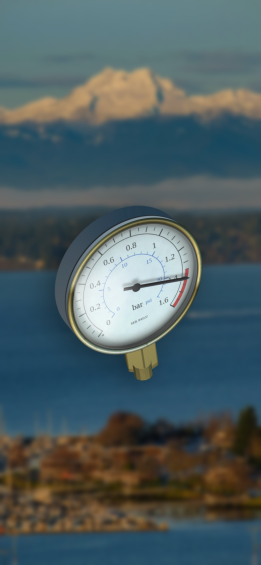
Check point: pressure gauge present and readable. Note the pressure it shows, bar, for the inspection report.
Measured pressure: 1.4 bar
